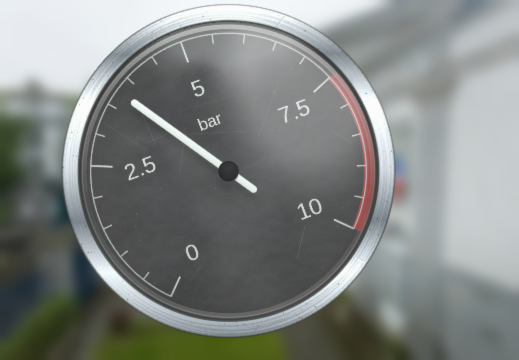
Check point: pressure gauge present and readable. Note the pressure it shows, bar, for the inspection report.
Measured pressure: 3.75 bar
